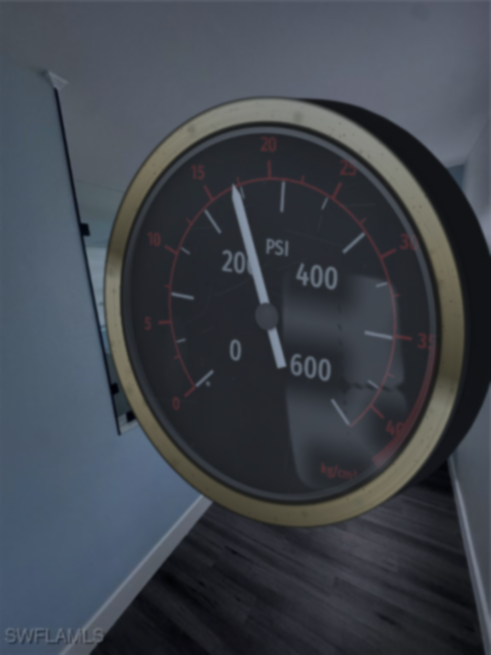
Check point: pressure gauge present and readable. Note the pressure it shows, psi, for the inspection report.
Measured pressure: 250 psi
